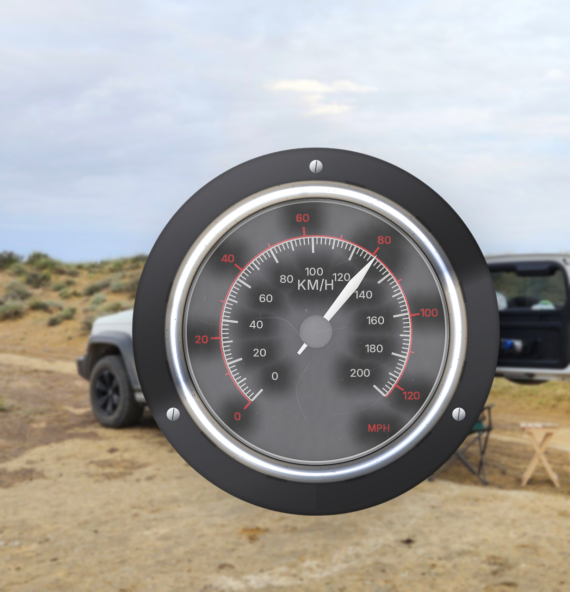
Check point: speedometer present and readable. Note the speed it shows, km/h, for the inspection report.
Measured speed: 130 km/h
